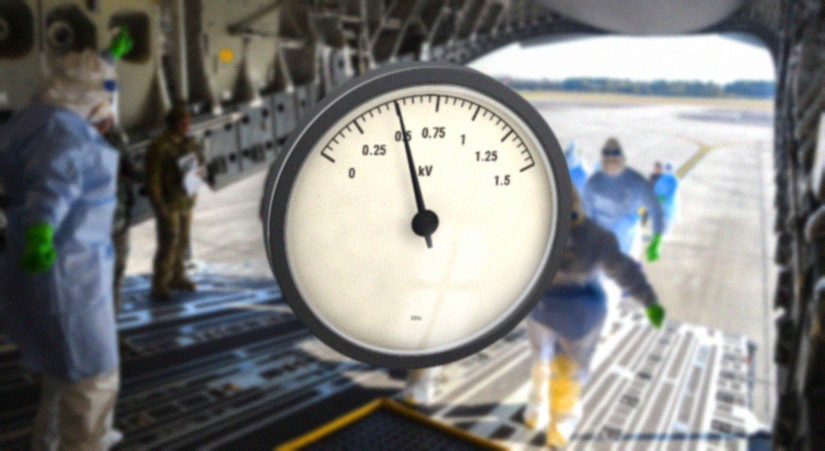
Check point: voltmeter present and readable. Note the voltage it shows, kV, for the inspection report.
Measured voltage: 0.5 kV
